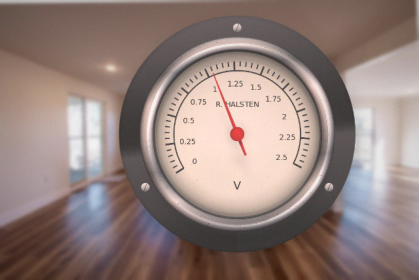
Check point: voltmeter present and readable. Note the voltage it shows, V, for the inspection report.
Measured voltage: 1.05 V
